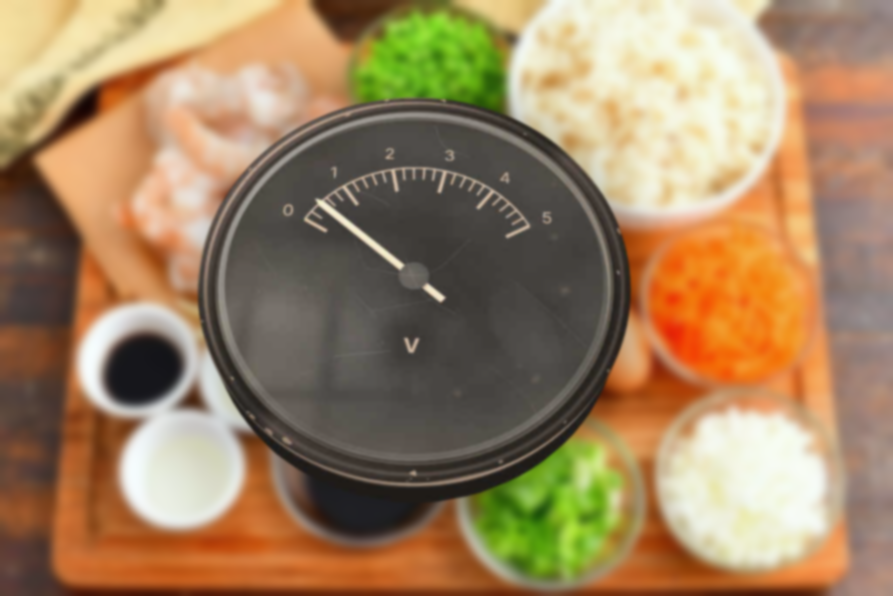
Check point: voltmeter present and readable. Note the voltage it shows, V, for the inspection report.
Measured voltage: 0.4 V
